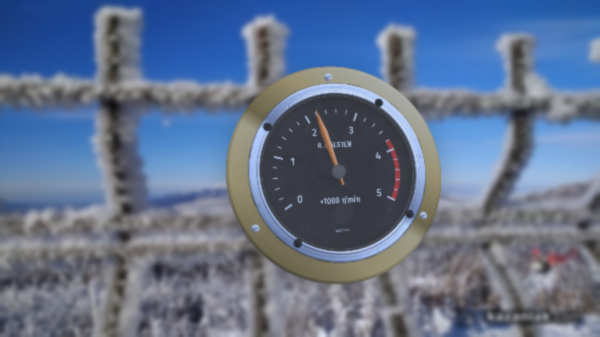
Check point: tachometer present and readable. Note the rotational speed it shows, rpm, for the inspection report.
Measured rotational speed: 2200 rpm
